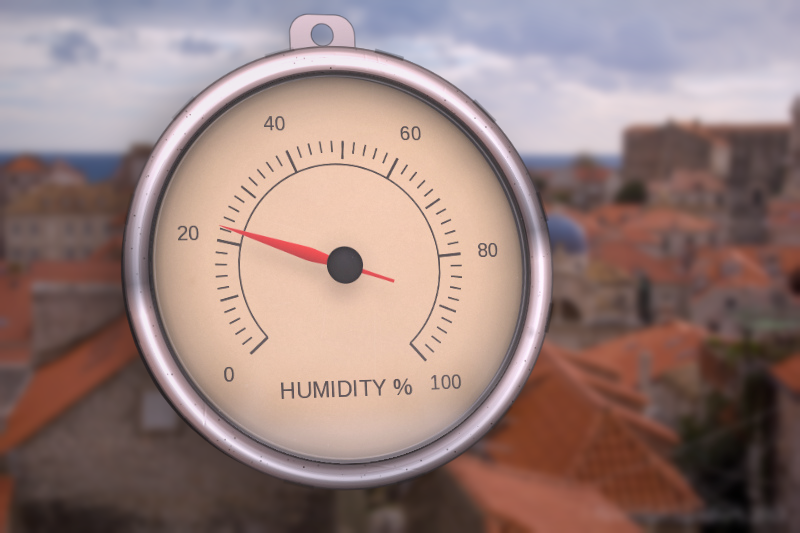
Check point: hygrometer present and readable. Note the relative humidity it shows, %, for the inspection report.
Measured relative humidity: 22 %
